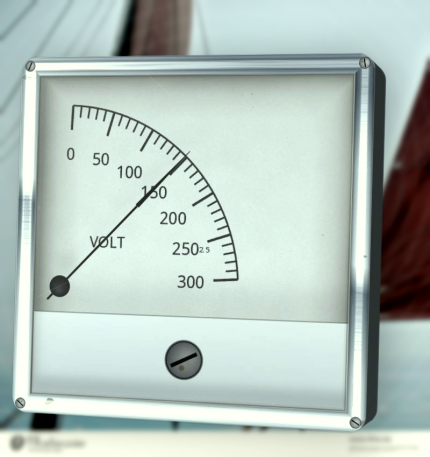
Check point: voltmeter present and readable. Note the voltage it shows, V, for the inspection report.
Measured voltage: 150 V
